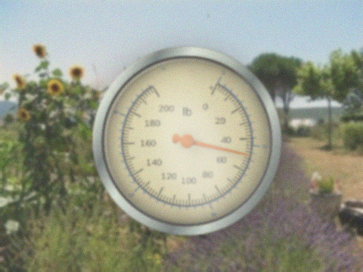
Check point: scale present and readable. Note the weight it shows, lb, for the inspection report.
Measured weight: 50 lb
